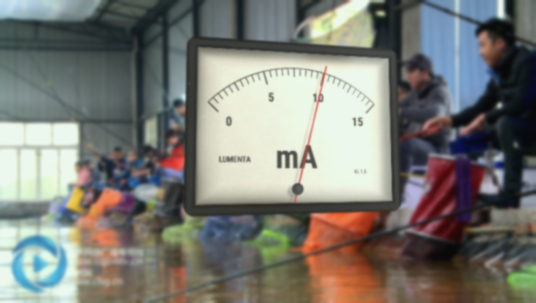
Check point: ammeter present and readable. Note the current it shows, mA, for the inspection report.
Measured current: 10 mA
